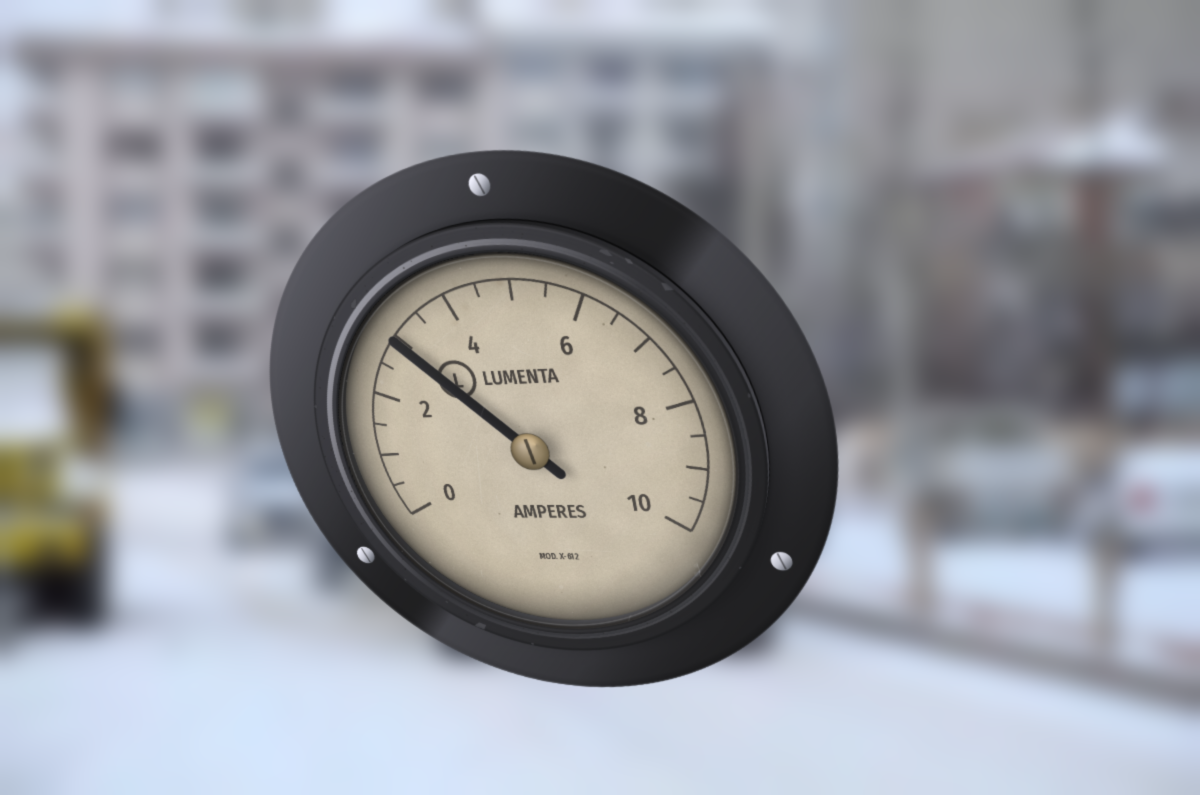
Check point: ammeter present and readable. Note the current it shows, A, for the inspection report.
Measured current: 3 A
